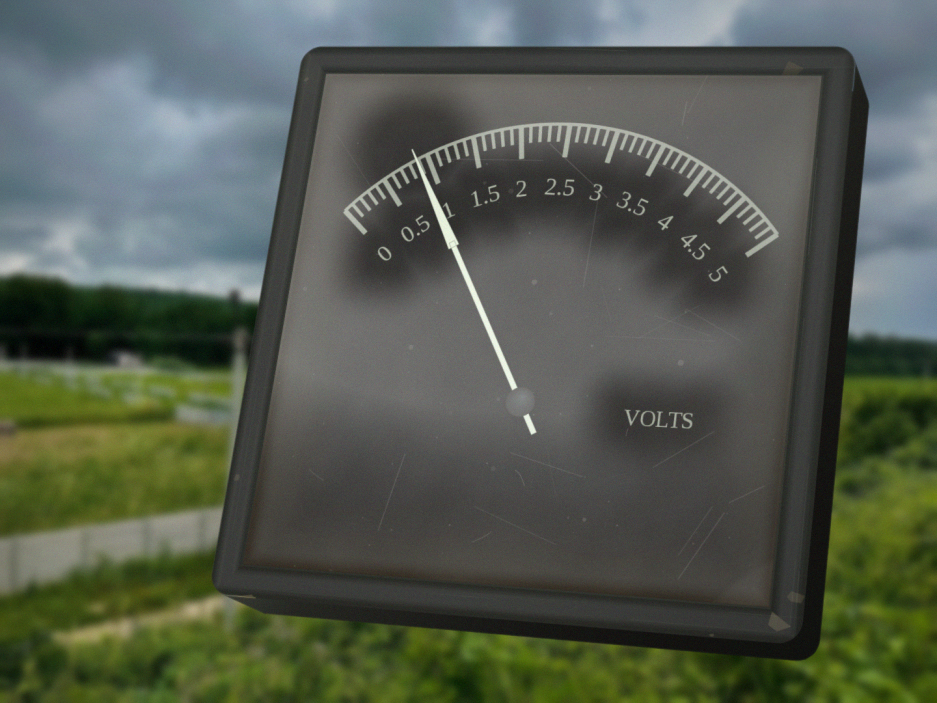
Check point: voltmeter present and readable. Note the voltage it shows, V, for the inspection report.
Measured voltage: 0.9 V
